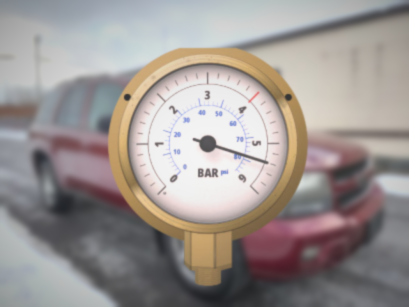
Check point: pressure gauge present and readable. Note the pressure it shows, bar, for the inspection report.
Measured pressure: 5.4 bar
